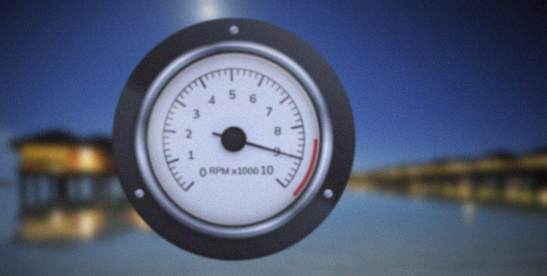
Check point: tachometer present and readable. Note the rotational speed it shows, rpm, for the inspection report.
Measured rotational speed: 9000 rpm
